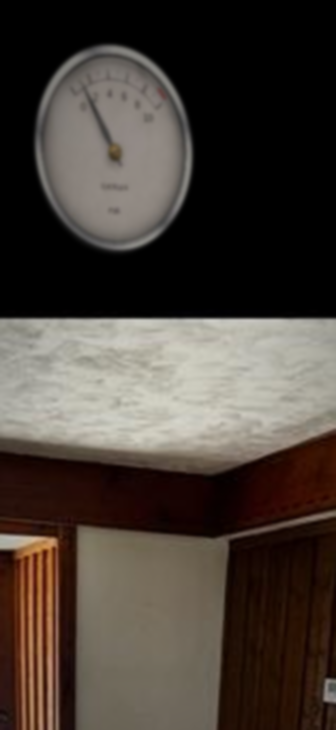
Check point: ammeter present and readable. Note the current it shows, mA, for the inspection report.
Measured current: 1 mA
